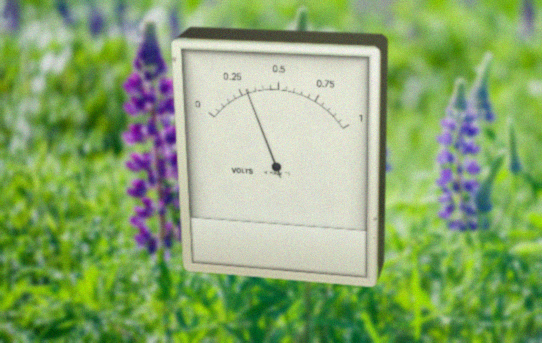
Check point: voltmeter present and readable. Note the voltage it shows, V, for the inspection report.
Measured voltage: 0.3 V
